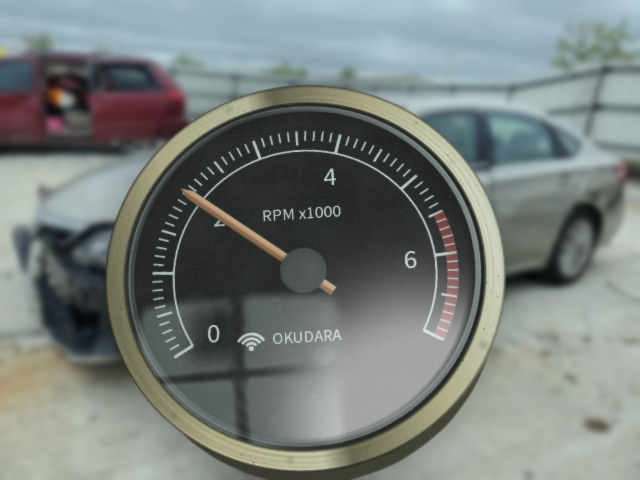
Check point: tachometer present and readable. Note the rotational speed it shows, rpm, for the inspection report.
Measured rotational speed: 2000 rpm
